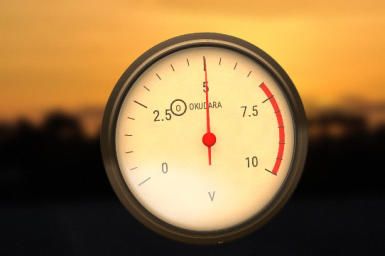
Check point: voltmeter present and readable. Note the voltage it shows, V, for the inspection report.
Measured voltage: 5 V
